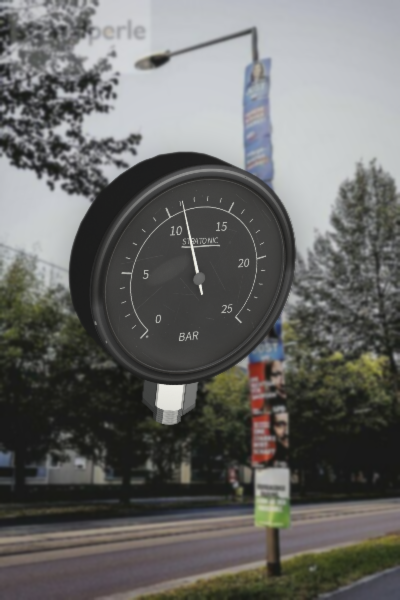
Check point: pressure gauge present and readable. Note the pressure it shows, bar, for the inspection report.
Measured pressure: 11 bar
